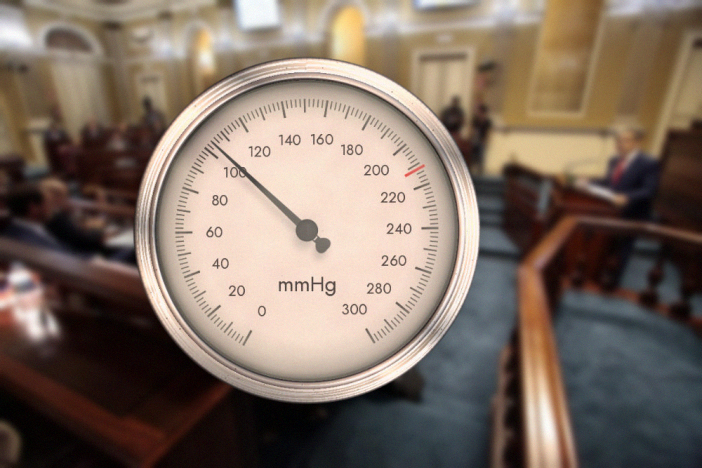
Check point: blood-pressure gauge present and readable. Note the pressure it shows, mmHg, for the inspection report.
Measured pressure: 104 mmHg
